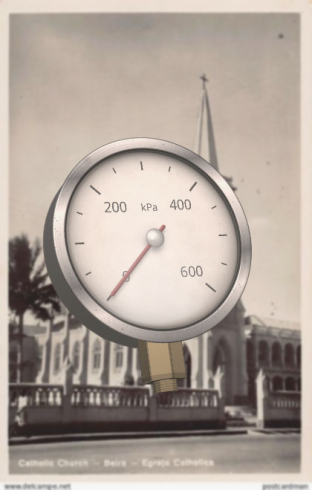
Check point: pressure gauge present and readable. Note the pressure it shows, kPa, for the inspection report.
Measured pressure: 0 kPa
